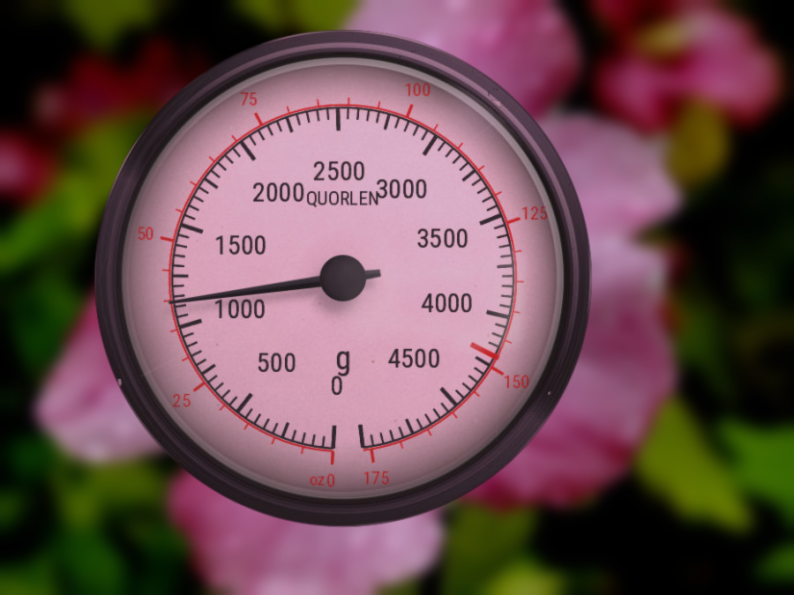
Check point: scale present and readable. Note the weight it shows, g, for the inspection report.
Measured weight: 1125 g
